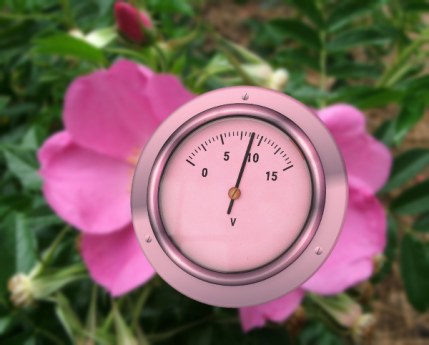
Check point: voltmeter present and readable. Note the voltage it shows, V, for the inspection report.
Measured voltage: 9 V
